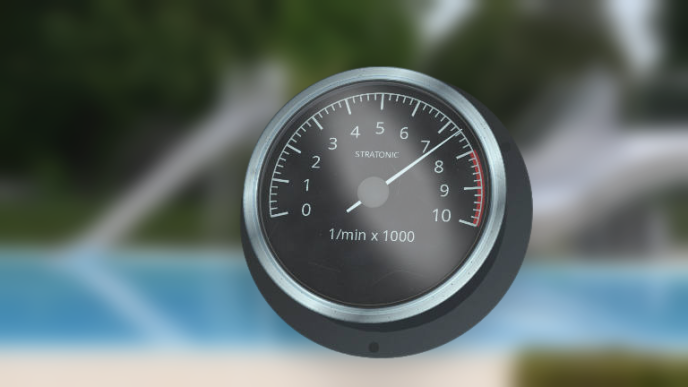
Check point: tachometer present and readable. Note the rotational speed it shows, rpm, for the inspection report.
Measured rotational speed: 7400 rpm
